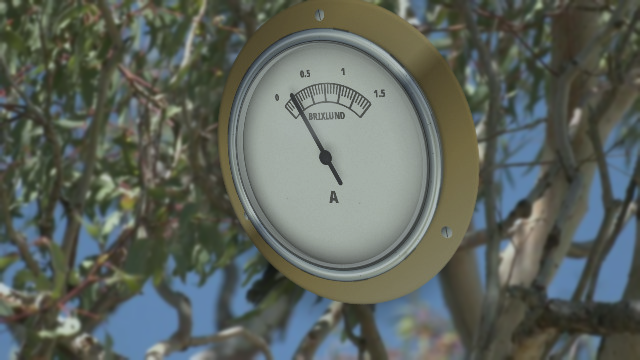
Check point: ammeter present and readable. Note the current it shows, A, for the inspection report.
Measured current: 0.25 A
